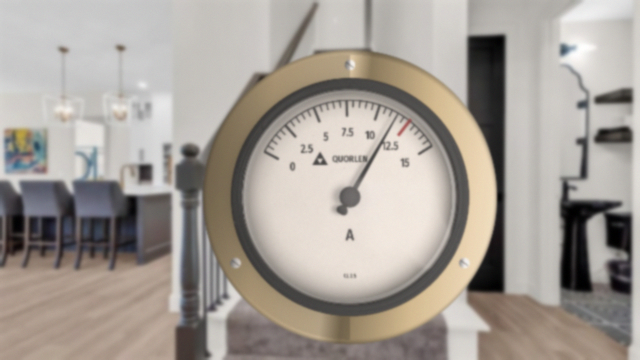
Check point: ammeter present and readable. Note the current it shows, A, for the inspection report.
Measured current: 11.5 A
